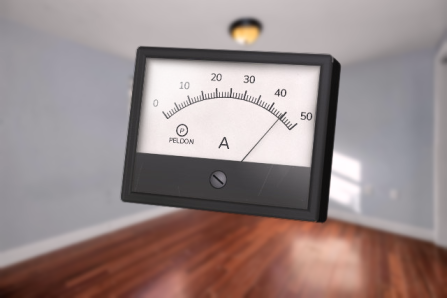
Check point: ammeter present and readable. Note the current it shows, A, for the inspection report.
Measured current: 45 A
